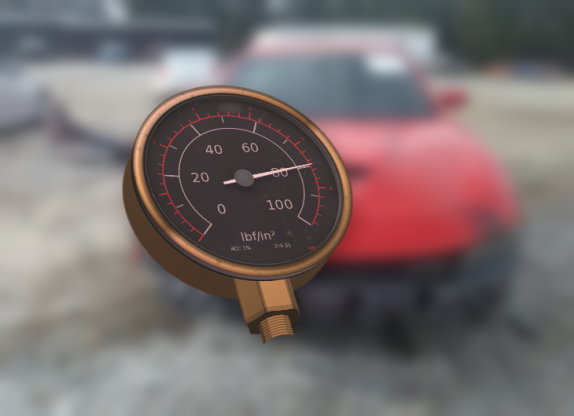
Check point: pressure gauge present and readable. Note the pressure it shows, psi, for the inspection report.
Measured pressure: 80 psi
